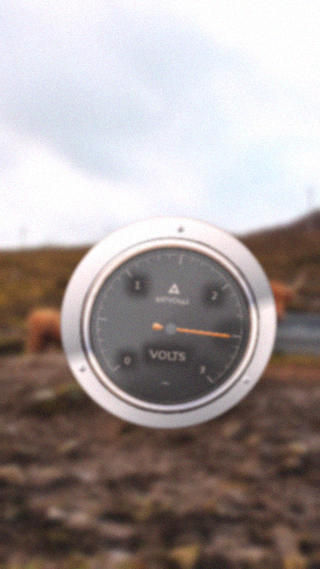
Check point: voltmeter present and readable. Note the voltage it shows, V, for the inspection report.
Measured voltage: 2.5 V
